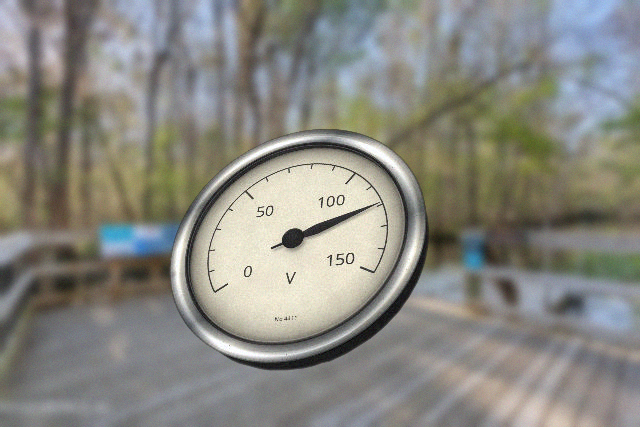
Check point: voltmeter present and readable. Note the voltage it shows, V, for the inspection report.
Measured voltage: 120 V
